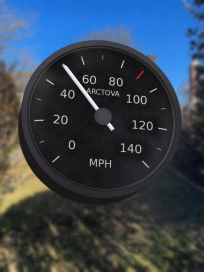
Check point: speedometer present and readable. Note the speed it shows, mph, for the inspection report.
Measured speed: 50 mph
